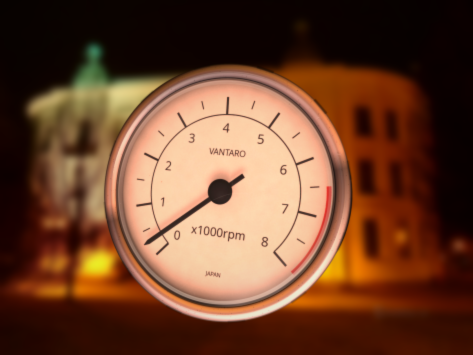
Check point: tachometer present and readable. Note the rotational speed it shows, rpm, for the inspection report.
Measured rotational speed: 250 rpm
